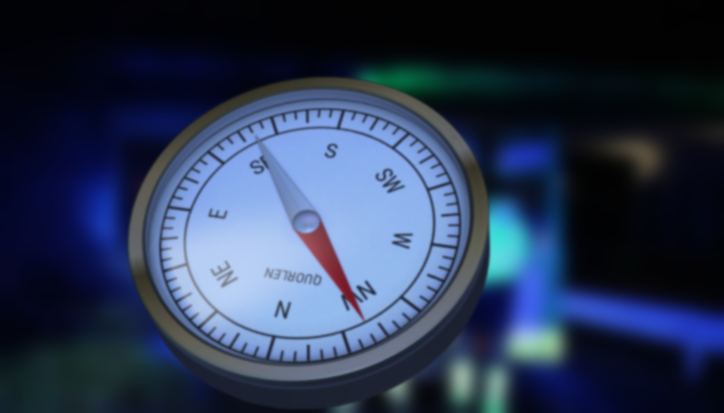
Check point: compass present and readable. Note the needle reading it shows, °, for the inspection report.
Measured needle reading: 320 °
